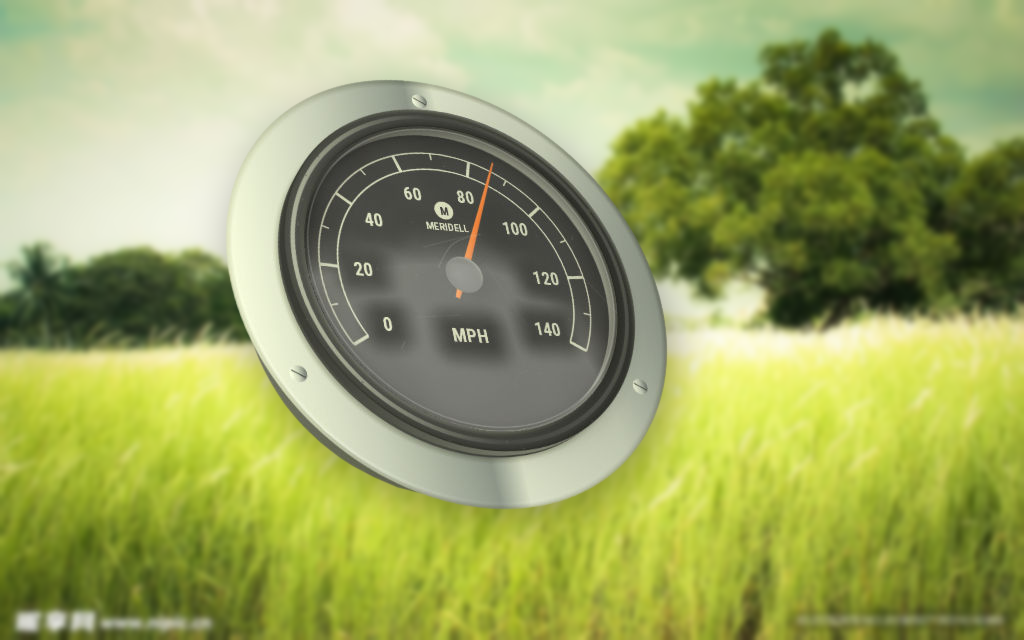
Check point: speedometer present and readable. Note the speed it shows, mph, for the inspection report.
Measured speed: 85 mph
